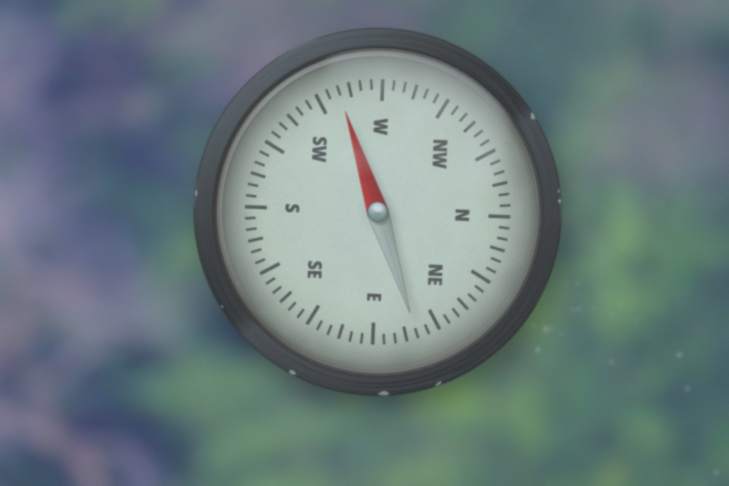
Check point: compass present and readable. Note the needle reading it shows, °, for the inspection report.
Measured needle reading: 250 °
